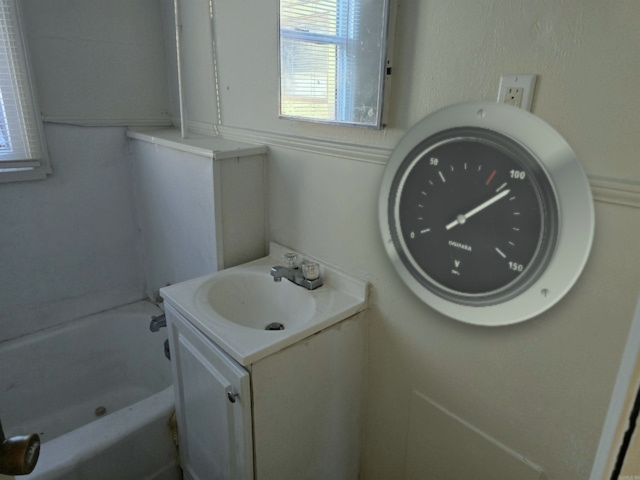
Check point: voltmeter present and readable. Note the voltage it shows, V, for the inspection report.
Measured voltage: 105 V
